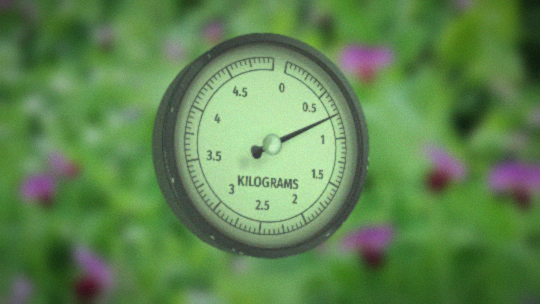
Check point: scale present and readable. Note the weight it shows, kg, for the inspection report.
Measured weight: 0.75 kg
